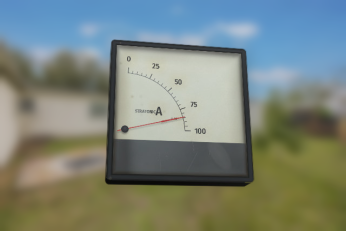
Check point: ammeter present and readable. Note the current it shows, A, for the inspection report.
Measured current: 85 A
